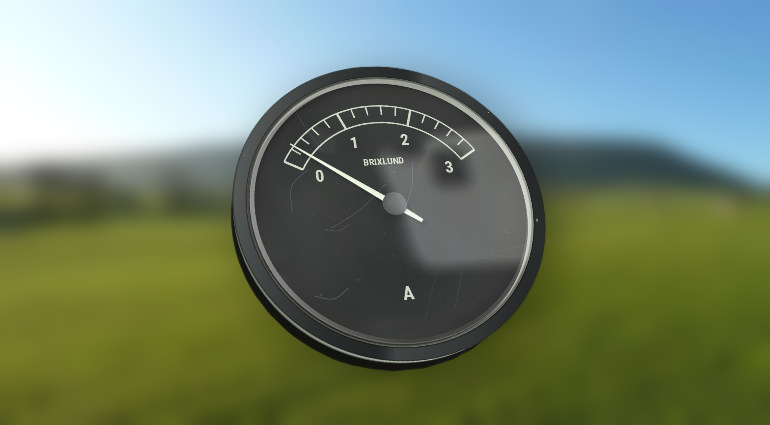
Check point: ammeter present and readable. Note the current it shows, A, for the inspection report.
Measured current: 0.2 A
